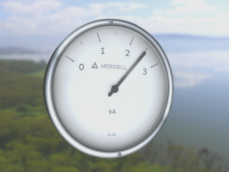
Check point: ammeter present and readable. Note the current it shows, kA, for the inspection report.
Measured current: 2.5 kA
